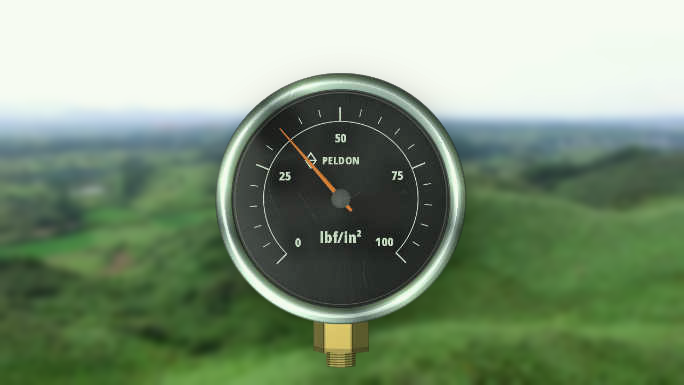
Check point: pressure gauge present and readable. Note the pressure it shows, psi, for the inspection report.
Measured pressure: 35 psi
